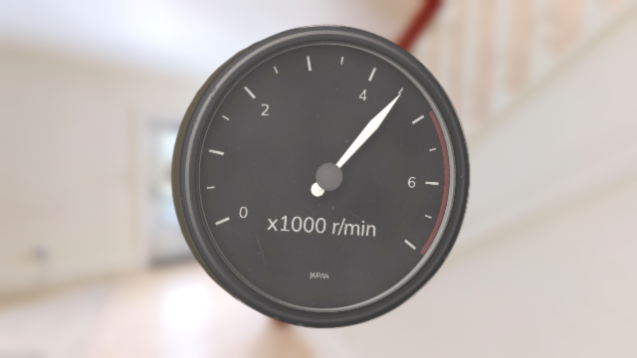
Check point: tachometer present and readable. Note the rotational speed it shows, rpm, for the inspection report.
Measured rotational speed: 4500 rpm
